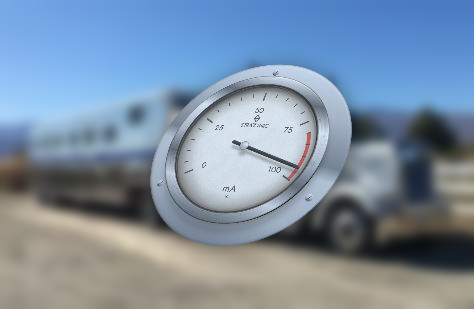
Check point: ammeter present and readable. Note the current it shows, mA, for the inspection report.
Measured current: 95 mA
